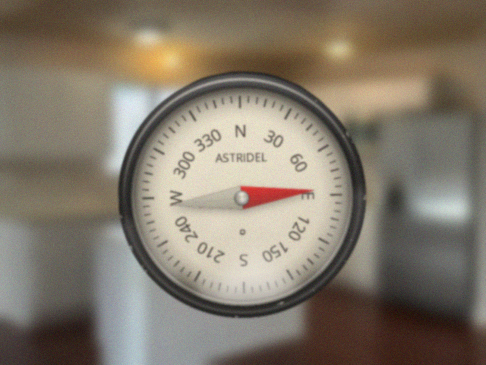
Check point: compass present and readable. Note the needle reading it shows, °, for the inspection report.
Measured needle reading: 85 °
